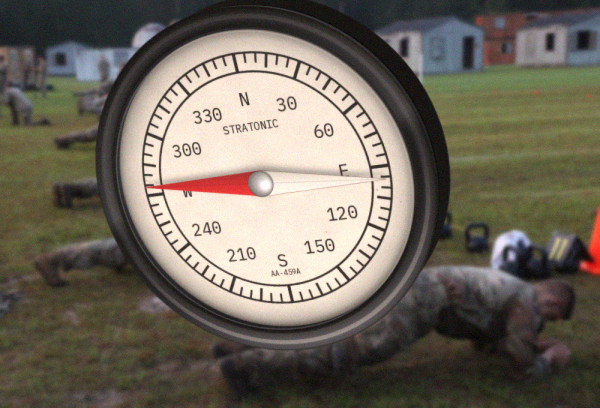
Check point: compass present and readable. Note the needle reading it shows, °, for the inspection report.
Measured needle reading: 275 °
